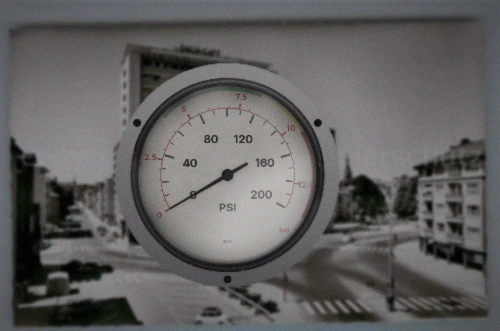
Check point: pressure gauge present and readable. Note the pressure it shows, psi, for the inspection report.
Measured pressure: 0 psi
